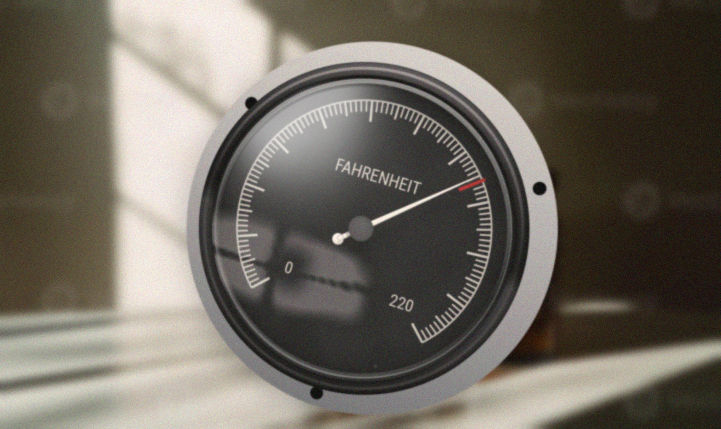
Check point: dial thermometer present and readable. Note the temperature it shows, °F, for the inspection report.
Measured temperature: 150 °F
